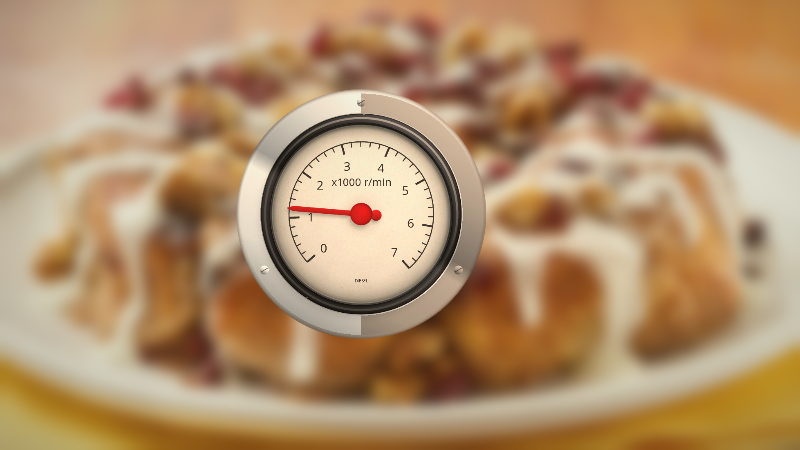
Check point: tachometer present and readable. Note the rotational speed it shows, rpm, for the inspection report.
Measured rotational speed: 1200 rpm
